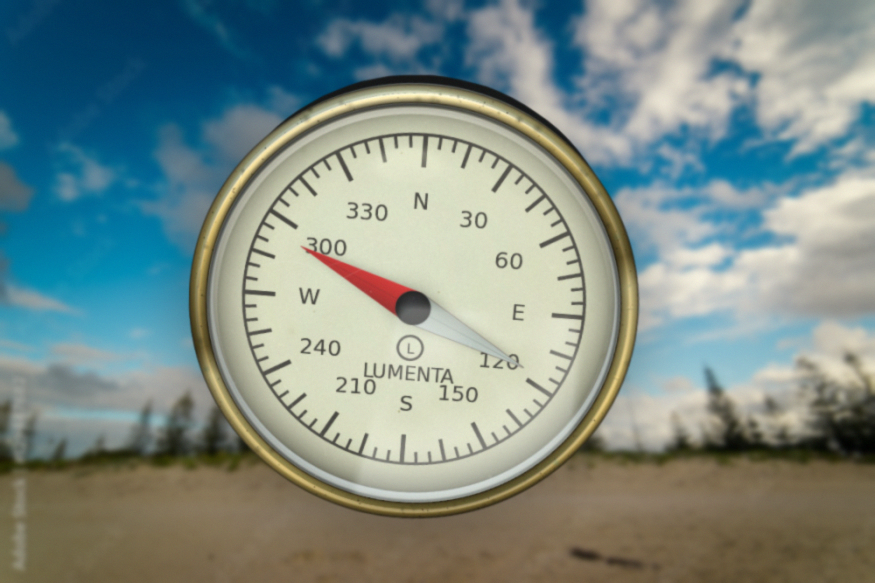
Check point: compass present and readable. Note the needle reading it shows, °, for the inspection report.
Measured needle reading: 295 °
